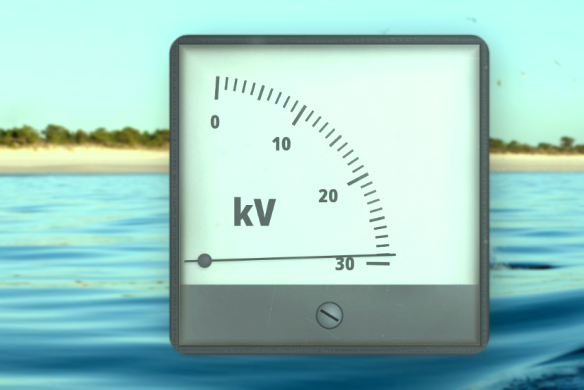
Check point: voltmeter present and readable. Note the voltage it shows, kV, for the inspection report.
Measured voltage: 29 kV
